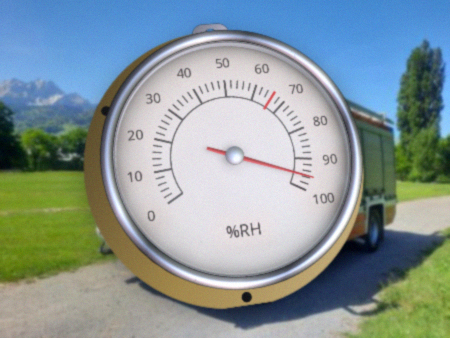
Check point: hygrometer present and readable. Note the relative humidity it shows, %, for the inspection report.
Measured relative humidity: 96 %
